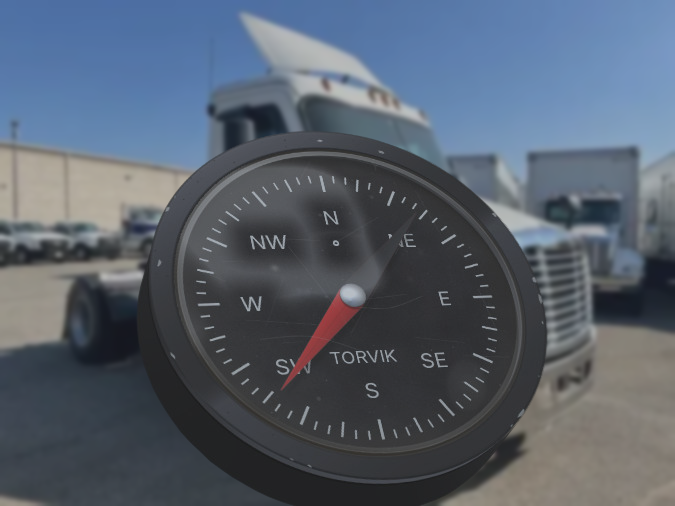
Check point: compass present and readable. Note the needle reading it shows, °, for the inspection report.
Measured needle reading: 222.5 °
